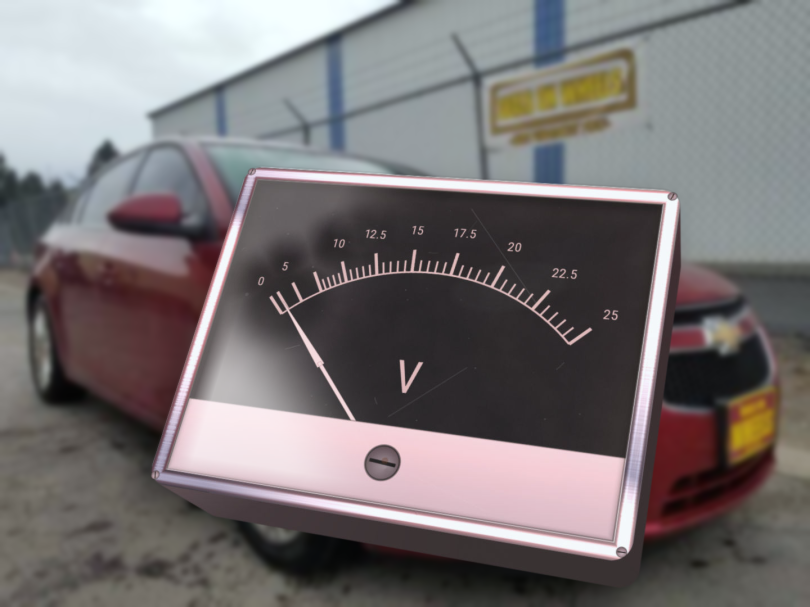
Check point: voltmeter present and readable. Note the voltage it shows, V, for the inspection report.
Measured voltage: 2.5 V
